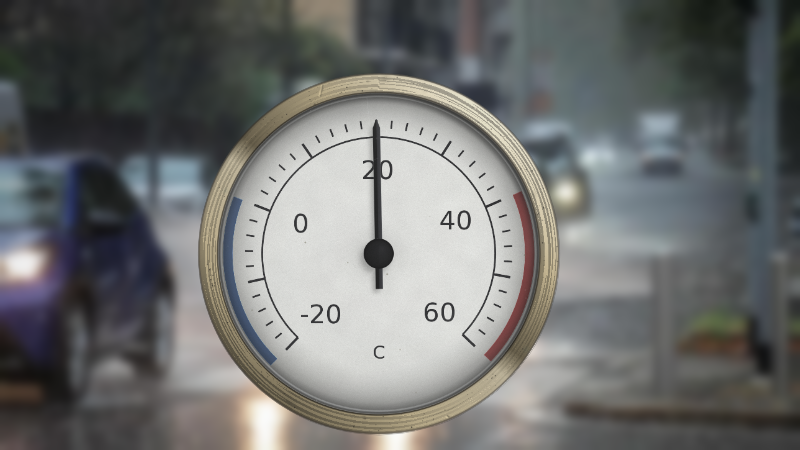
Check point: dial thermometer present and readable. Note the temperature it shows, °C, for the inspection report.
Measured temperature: 20 °C
